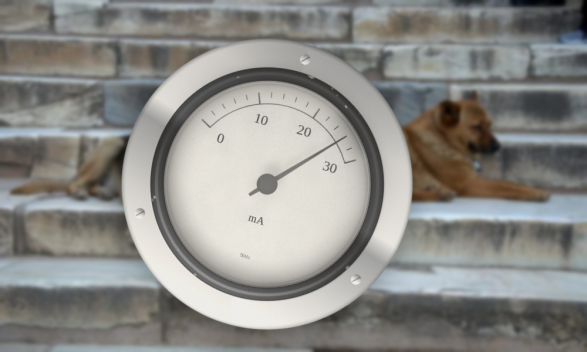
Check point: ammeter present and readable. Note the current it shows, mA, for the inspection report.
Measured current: 26 mA
